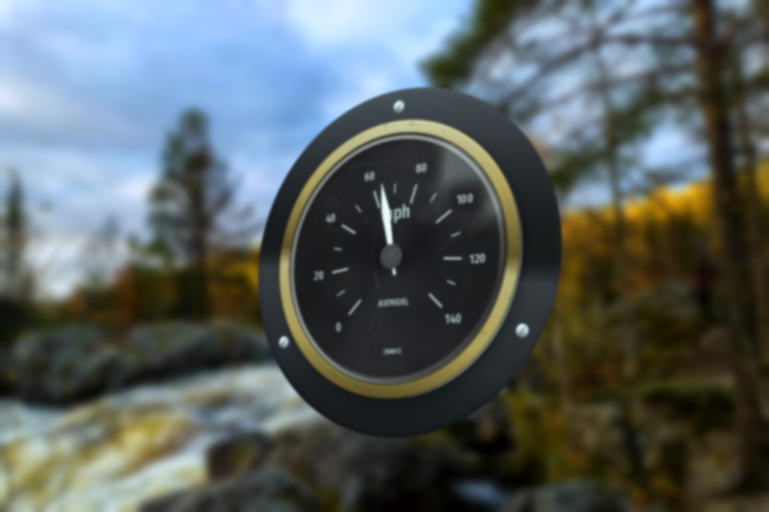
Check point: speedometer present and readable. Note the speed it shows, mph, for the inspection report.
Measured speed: 65 mph
